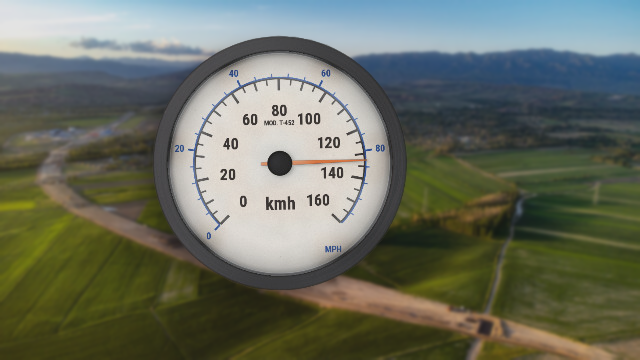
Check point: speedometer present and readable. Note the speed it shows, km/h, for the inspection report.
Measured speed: 132.5 km/h
